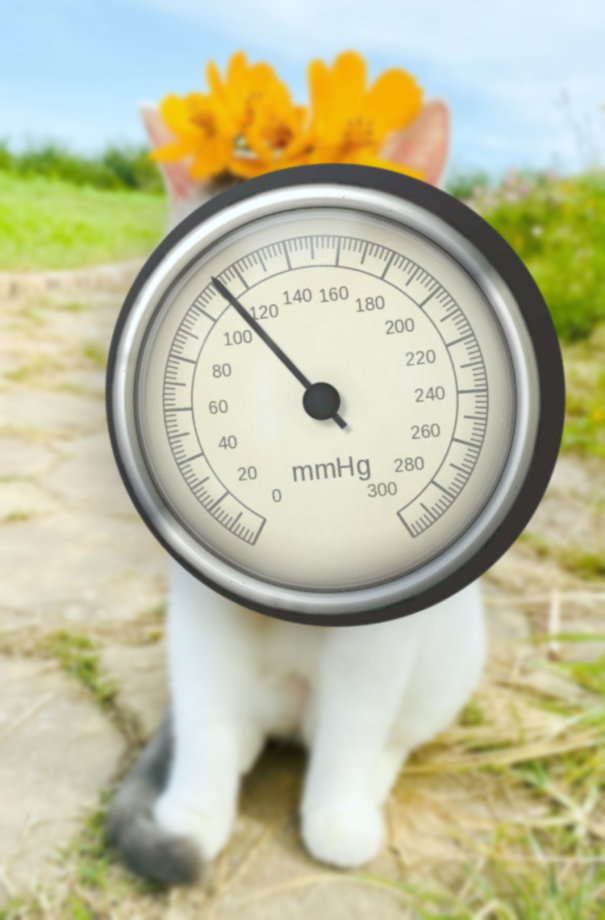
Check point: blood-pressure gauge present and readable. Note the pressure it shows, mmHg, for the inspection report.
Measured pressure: 112 mmHg
